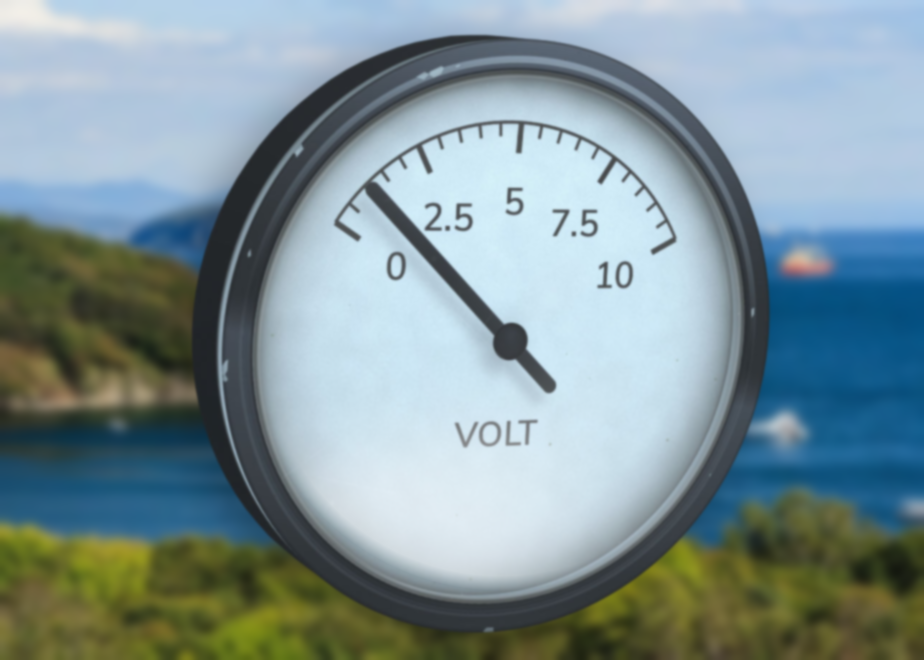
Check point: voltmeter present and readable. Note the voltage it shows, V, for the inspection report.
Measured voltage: 1 V
